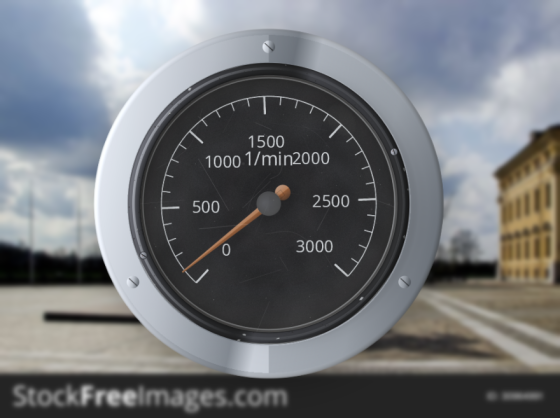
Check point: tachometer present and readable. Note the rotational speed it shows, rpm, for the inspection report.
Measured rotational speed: 100 rpm
